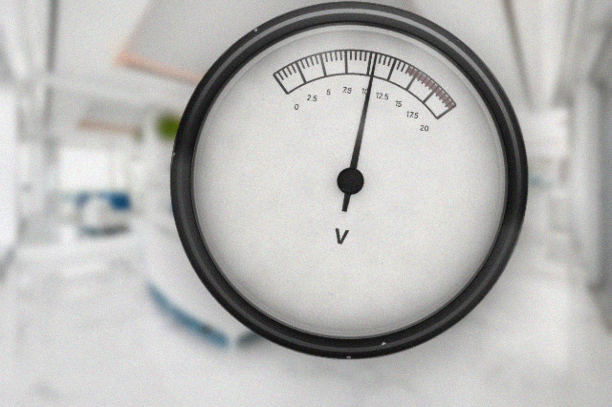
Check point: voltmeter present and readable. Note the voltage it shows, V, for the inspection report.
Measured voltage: 10.5 V
